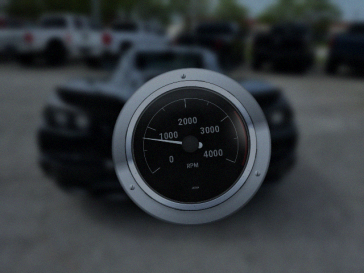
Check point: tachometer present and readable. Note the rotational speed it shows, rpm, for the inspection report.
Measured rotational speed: 750 rpm
